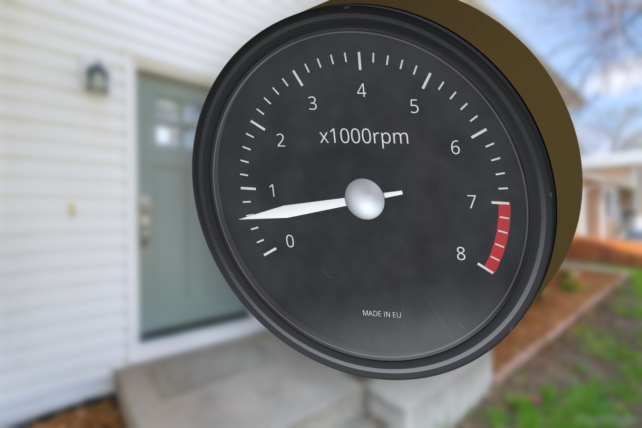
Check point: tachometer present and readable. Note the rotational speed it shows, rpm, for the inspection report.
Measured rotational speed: 600 rpm
